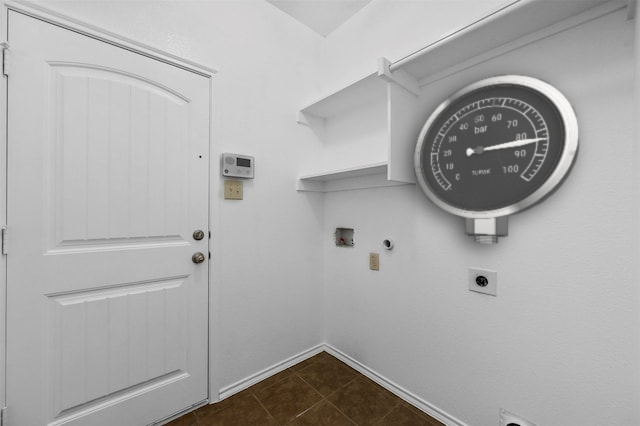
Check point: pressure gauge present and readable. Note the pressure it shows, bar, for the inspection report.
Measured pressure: 84 bar
